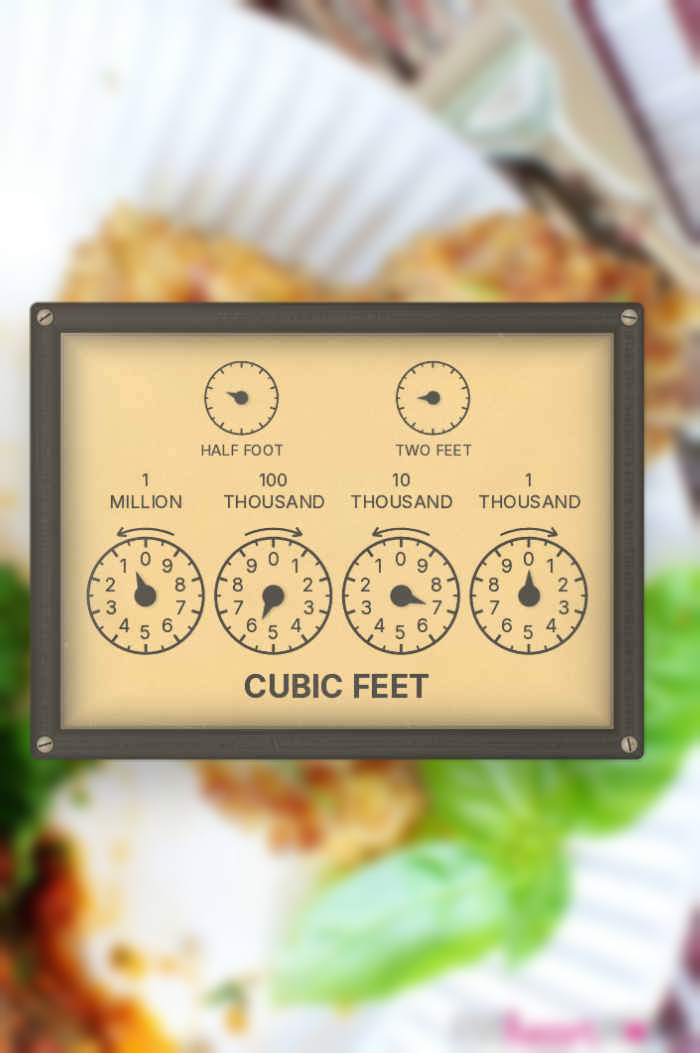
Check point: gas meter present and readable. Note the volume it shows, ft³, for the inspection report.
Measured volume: 57000 ft³
